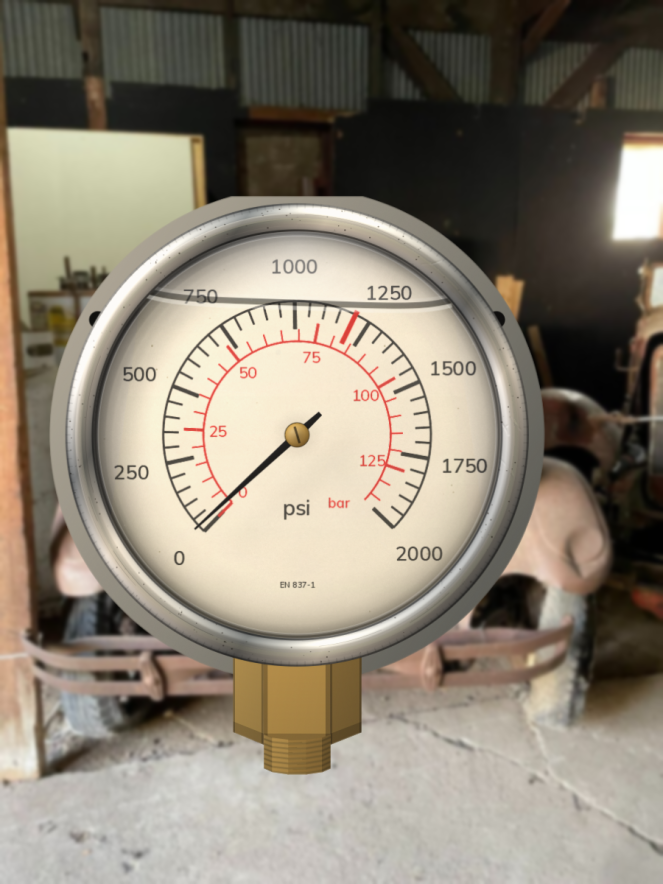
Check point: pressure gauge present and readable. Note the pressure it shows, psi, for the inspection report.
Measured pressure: 25 psi
